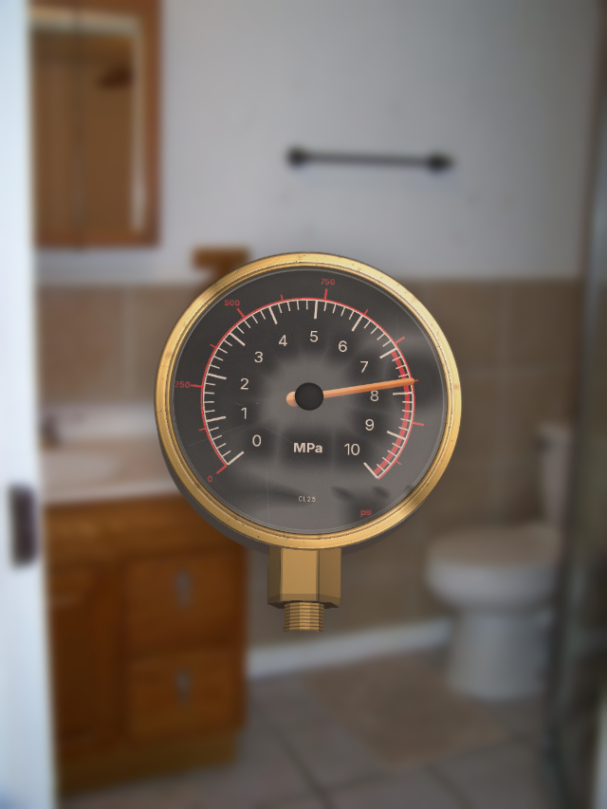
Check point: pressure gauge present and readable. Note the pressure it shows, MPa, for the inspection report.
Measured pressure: 7.8 MPa
